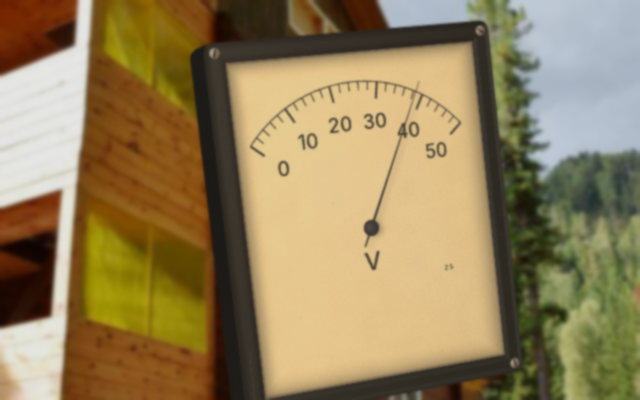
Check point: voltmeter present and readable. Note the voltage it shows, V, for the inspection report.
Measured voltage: 38 V
